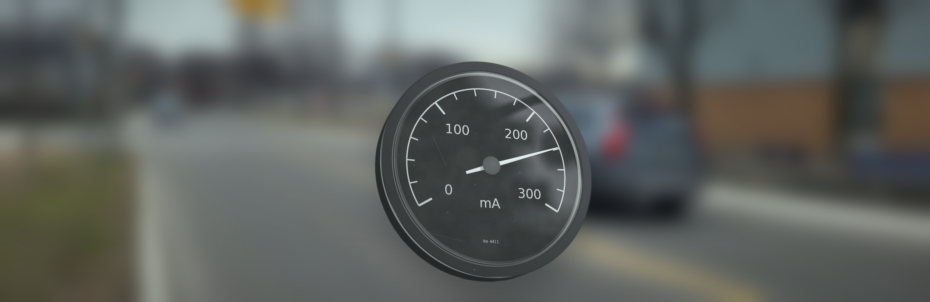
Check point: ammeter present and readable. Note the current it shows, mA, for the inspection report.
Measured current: 240 mA
